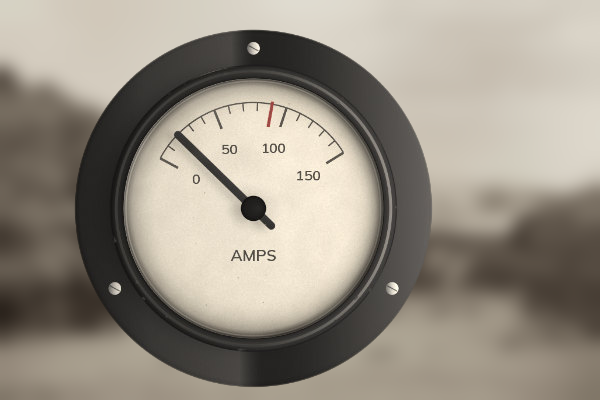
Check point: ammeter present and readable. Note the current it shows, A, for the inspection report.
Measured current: 20 A
